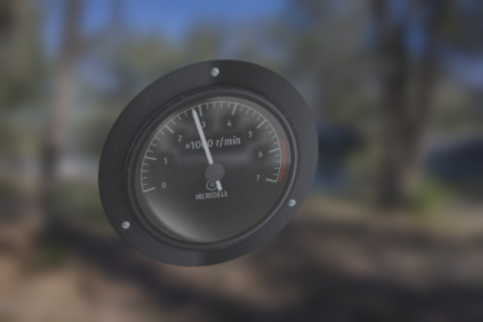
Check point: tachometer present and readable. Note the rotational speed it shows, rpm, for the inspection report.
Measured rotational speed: 2800 rpm
